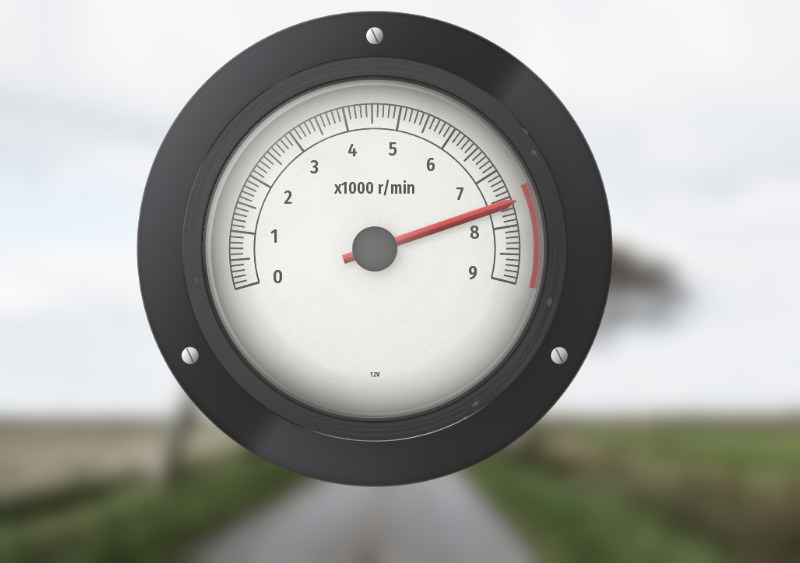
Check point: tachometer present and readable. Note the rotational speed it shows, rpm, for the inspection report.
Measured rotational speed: 7600 rpm
